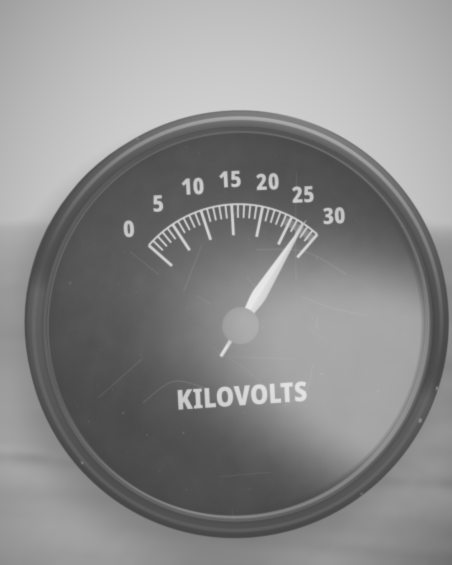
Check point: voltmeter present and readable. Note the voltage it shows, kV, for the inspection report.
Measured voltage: 27 kV
